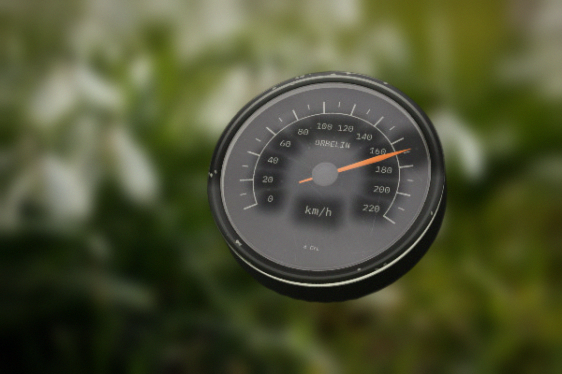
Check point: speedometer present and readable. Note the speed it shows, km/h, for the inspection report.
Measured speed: 170 km/h
